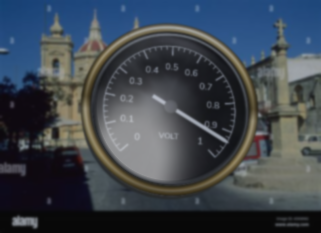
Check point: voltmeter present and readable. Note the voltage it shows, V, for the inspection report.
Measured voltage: 0.94 V
